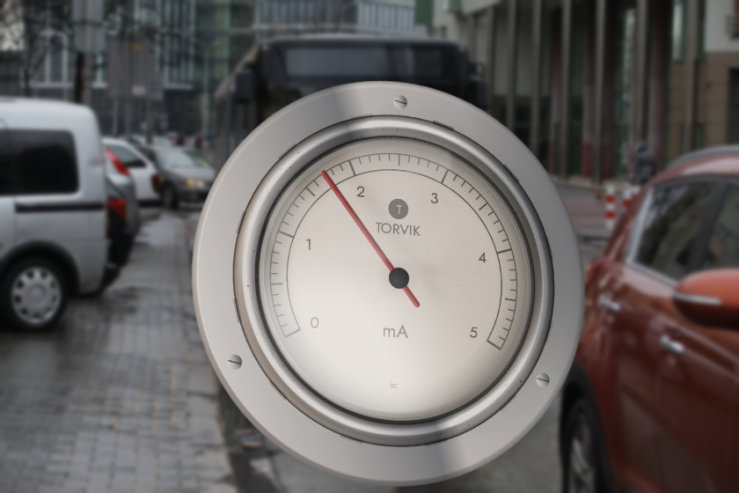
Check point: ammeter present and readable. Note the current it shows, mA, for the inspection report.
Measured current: 1.7 mA
